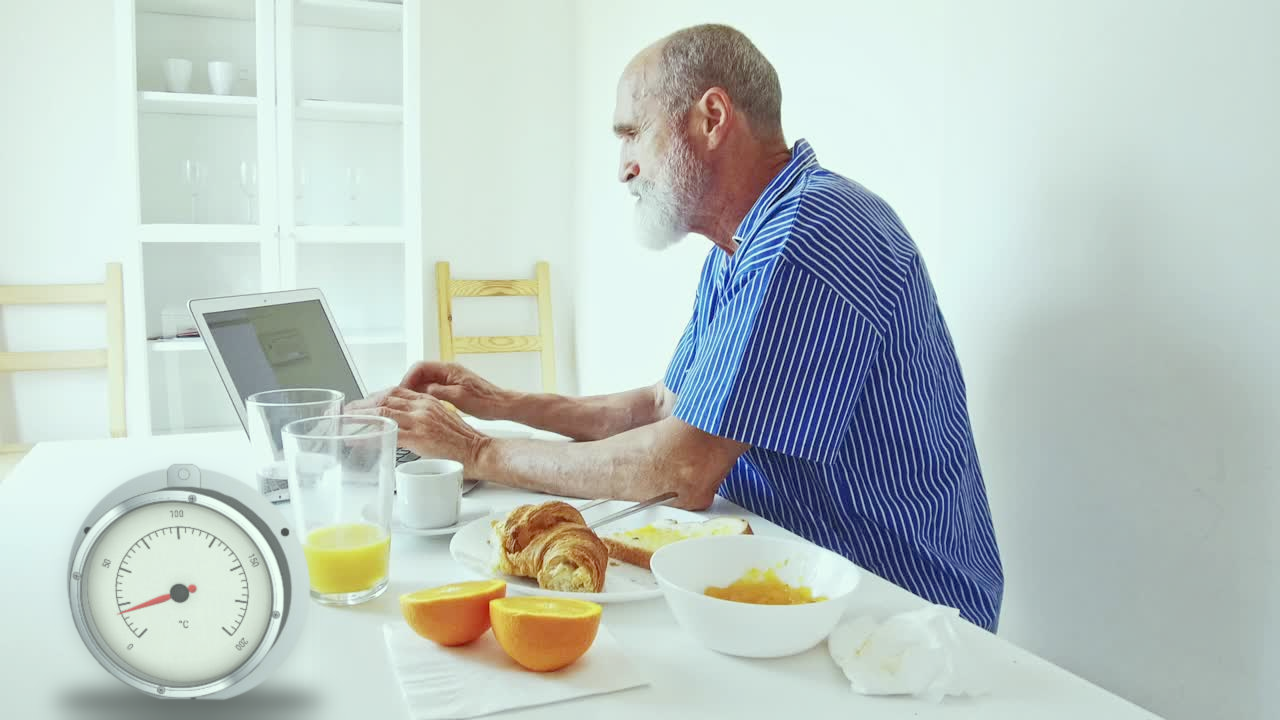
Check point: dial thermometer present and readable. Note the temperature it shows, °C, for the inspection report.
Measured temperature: 20 °C
